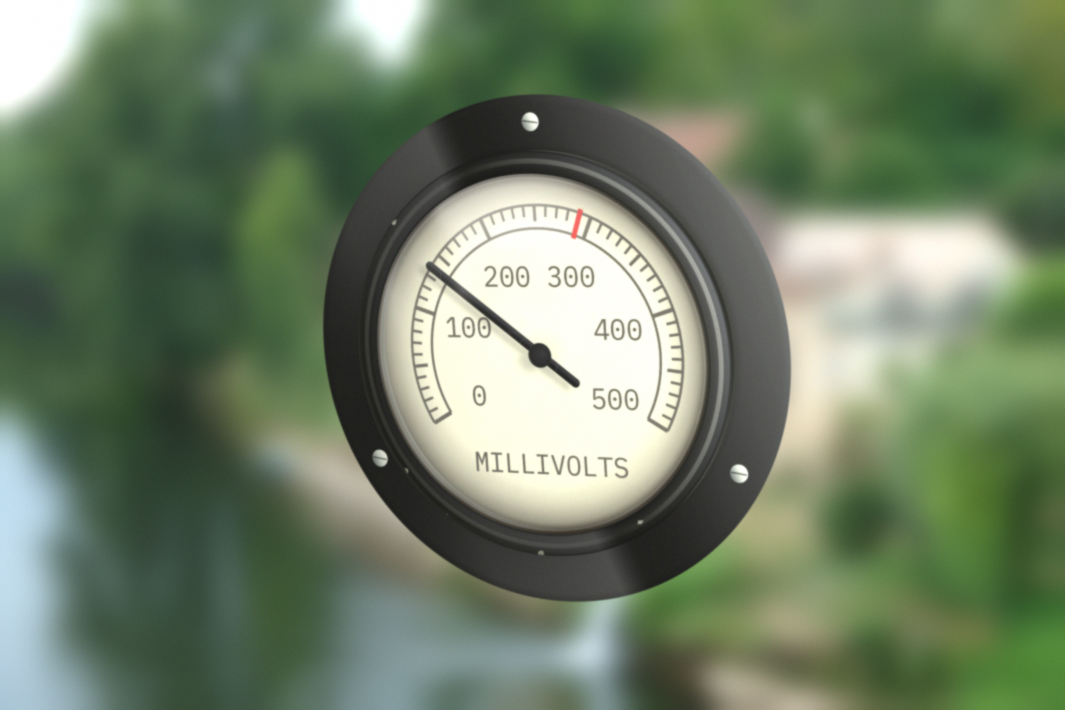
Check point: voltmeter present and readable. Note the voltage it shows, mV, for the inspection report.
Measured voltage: 140 mV
